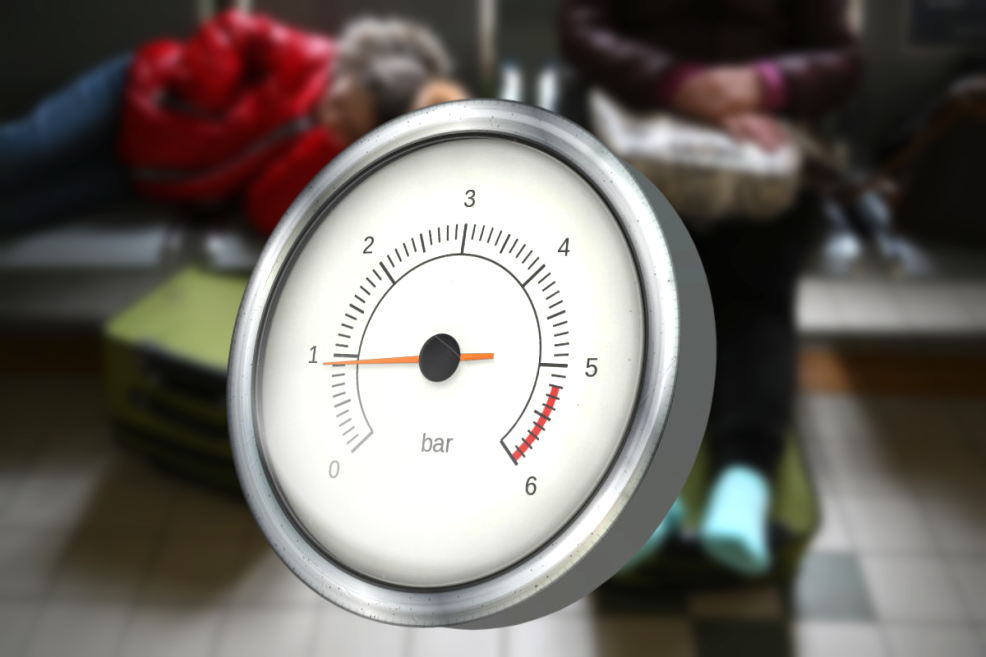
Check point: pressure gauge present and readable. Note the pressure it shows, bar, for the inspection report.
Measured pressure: 0.9 bar
